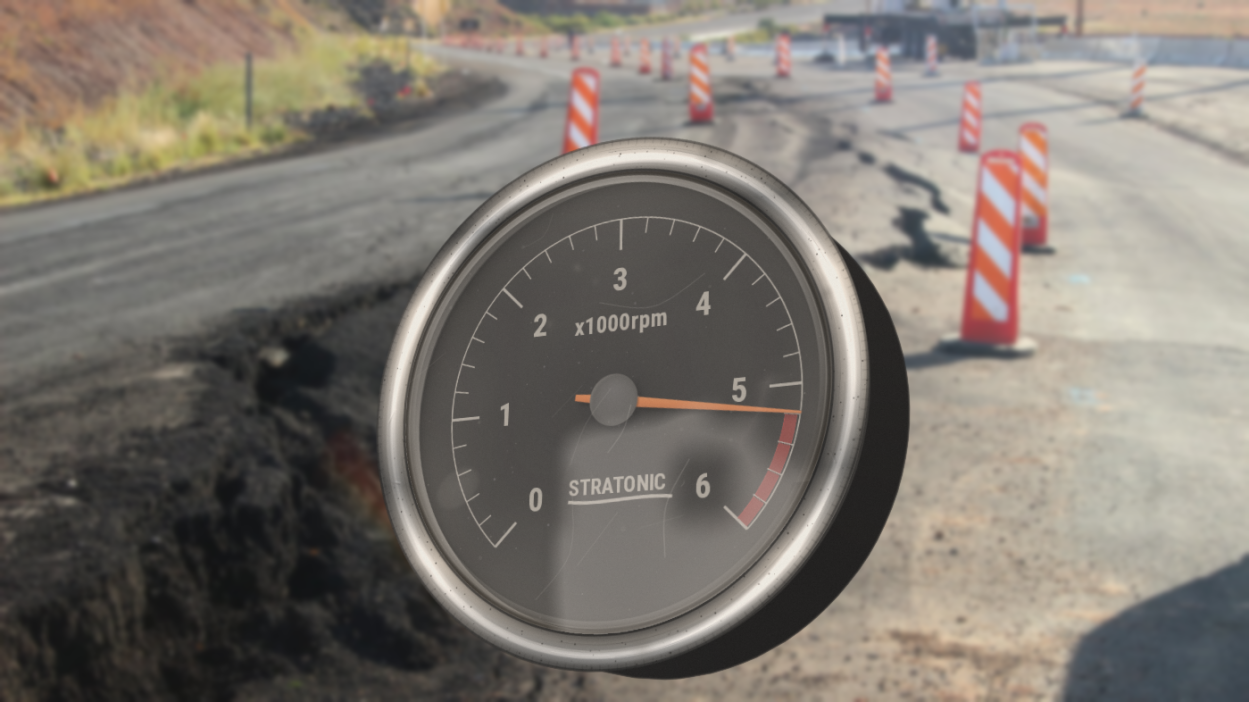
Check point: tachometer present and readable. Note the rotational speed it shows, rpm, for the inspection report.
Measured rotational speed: 5200 rpm
